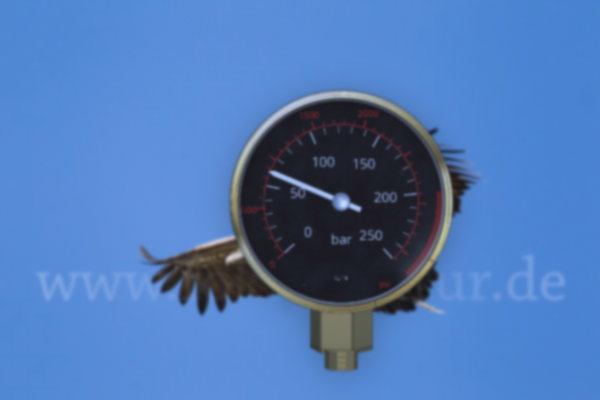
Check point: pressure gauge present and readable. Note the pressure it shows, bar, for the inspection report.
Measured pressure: 60 bar
